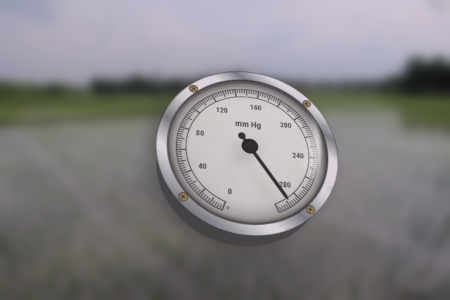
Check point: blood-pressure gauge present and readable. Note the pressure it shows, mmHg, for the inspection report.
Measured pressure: 290 mmHg
